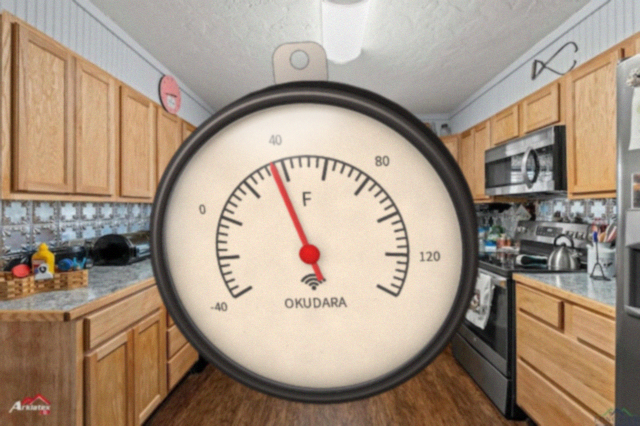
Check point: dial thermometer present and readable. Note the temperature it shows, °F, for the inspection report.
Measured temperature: 36 °F
